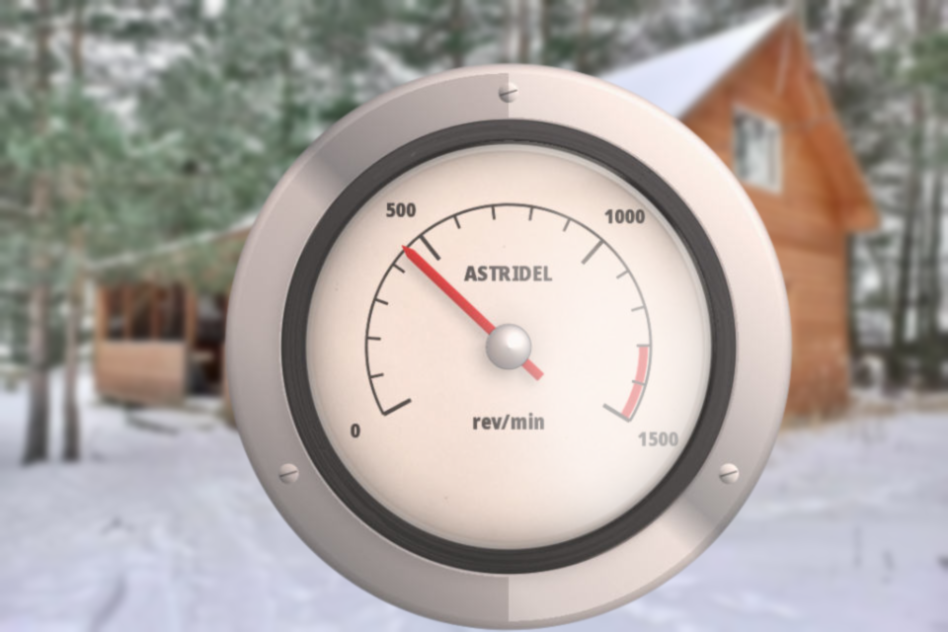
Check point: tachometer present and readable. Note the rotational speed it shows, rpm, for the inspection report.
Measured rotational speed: 450 rpm
